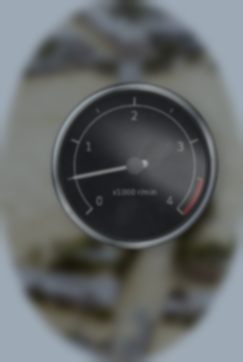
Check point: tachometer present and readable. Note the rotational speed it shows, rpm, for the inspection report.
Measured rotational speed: 500 rpm
